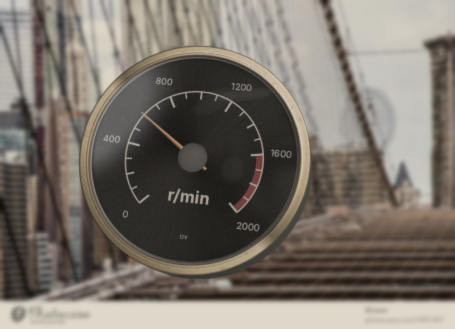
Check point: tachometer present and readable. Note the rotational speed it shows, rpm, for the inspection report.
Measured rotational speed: 600 rpm
